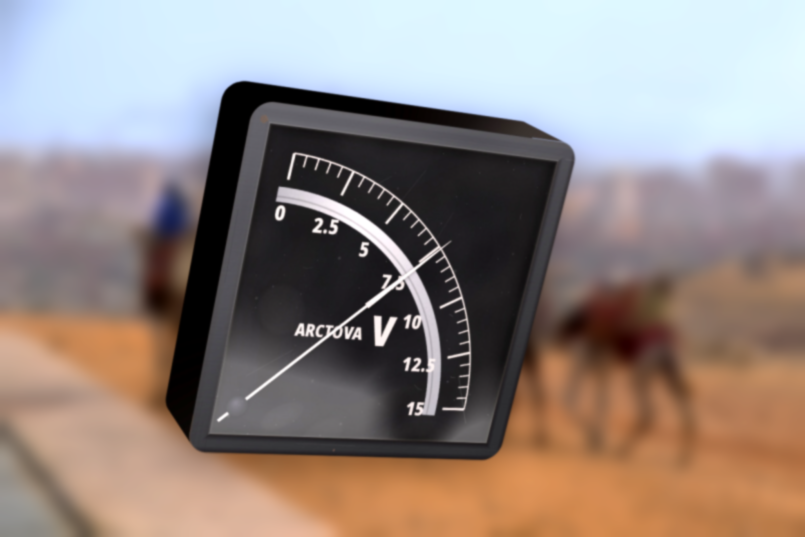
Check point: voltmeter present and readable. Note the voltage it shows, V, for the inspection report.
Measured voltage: 7.5 V
